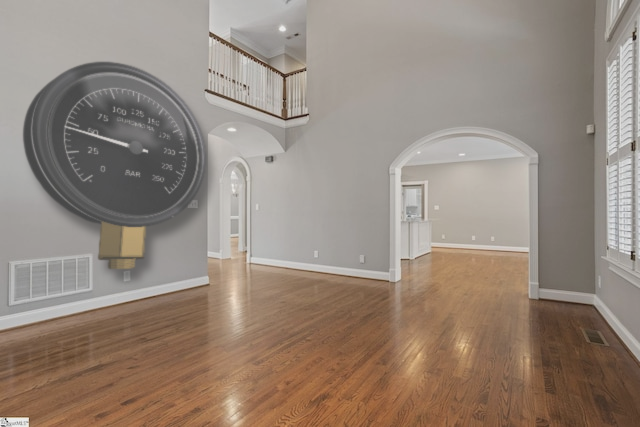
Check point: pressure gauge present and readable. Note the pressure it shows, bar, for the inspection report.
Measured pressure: 45 bar
